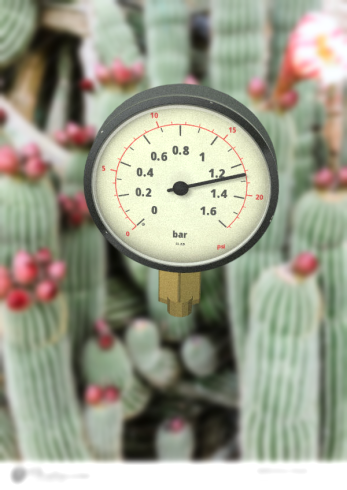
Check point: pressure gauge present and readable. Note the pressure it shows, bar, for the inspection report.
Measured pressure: 1.25 bar
